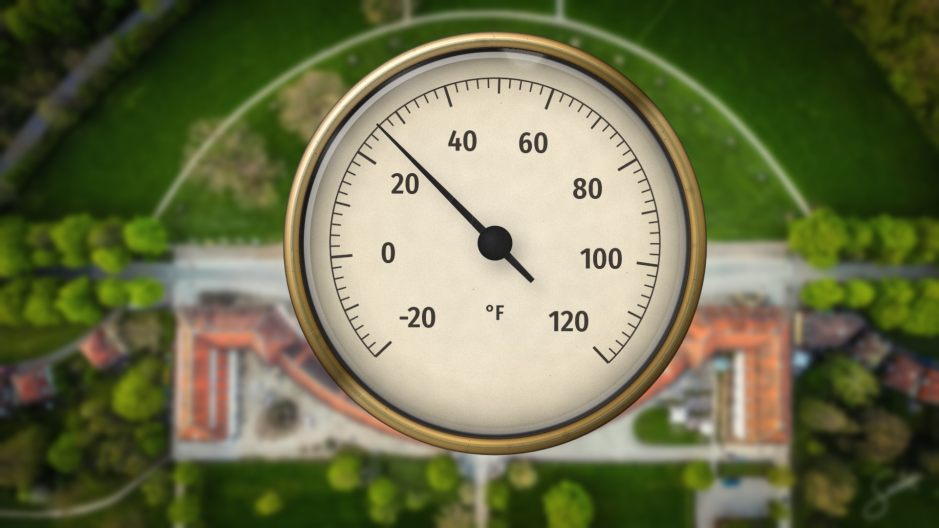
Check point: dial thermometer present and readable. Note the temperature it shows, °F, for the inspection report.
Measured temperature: 26 °F
